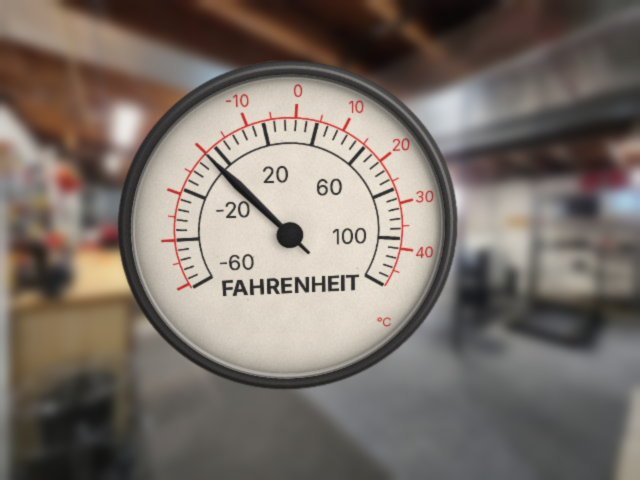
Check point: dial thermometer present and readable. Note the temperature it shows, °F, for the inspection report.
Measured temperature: -4 °F
